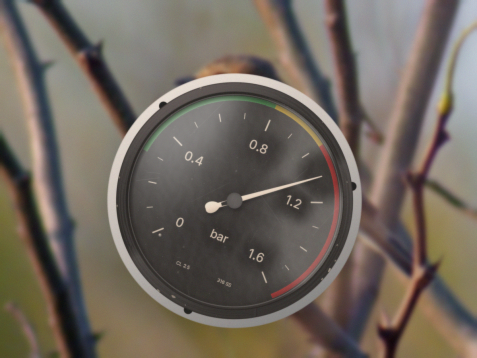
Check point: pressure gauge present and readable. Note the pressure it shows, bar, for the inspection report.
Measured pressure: 1.1 bar
